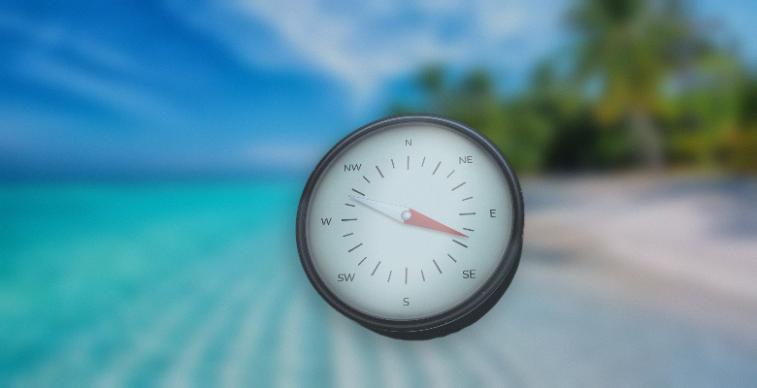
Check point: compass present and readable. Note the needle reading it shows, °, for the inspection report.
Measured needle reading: 112.5 °
